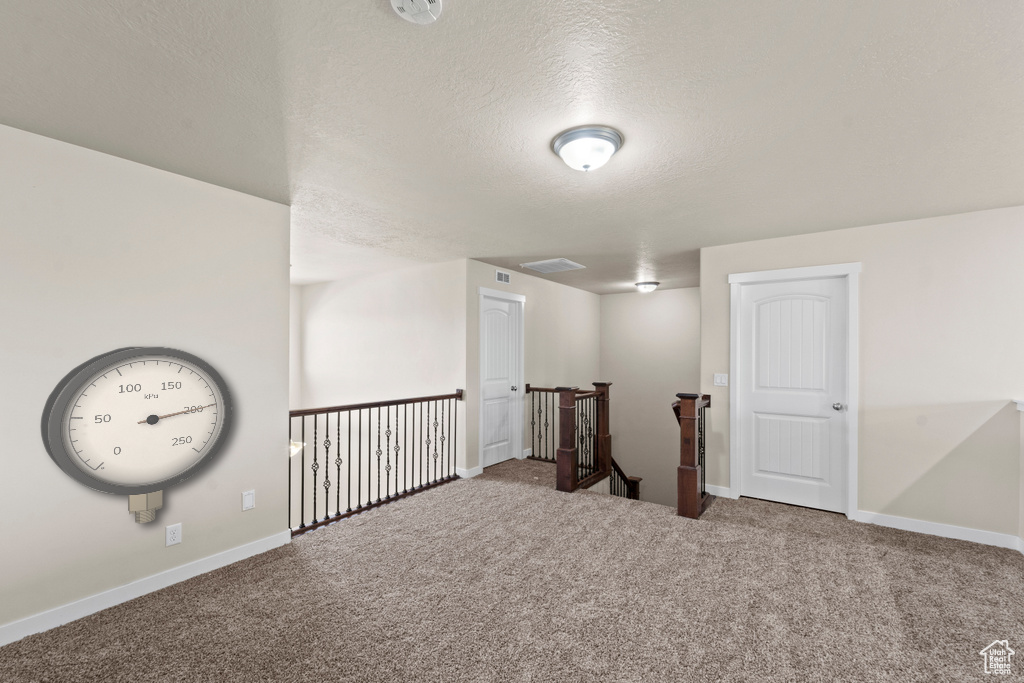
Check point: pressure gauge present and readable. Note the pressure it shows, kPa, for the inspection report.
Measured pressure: 200 kPa
